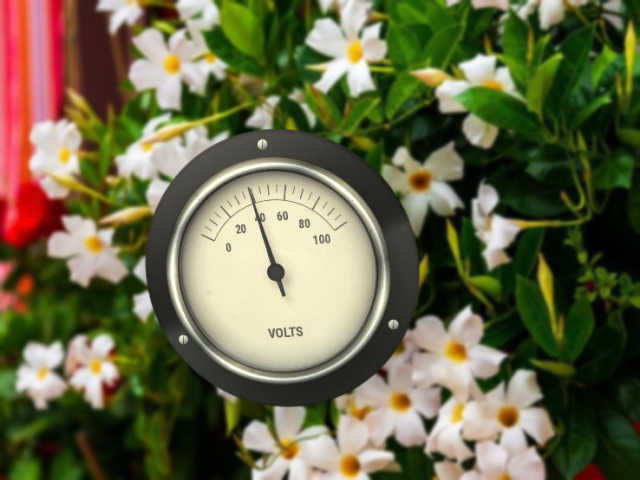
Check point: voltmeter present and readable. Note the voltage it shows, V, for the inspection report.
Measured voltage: 40 V
